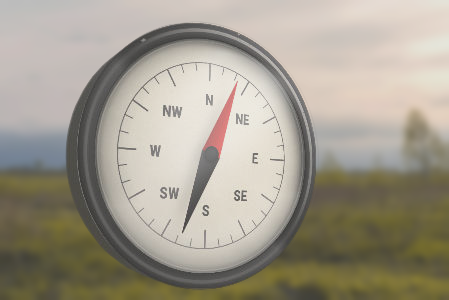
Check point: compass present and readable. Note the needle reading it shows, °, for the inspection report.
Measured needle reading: 20 °
